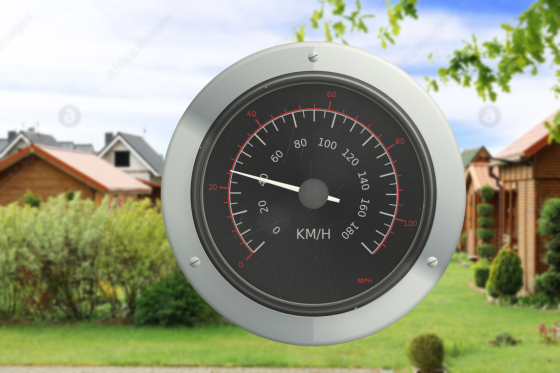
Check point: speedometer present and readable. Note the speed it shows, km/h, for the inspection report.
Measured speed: 40 km/h
